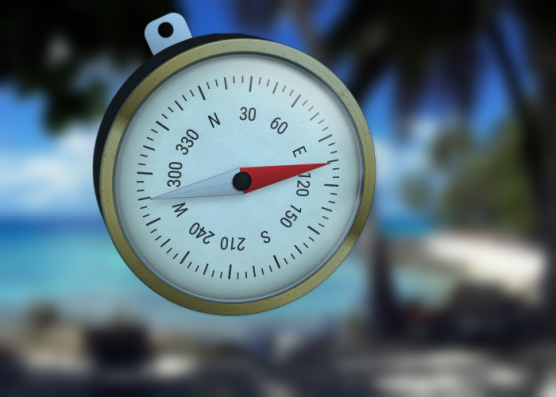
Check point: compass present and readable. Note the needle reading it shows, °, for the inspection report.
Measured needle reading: 105 °
